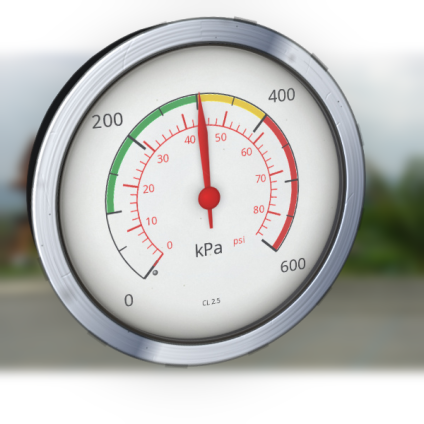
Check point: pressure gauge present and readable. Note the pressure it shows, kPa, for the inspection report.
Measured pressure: 300 kPa
